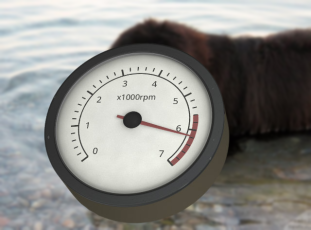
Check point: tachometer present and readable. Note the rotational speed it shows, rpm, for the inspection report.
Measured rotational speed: 6200 rpm
